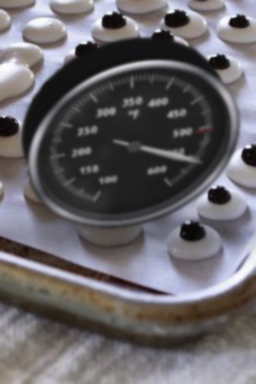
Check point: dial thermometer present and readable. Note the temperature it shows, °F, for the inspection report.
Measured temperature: 550 °F
